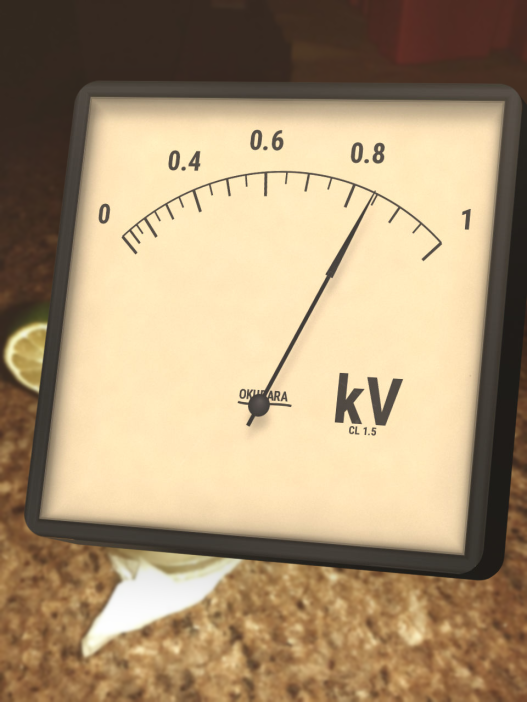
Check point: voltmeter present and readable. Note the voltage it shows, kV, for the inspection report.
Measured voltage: 0.85 kV
